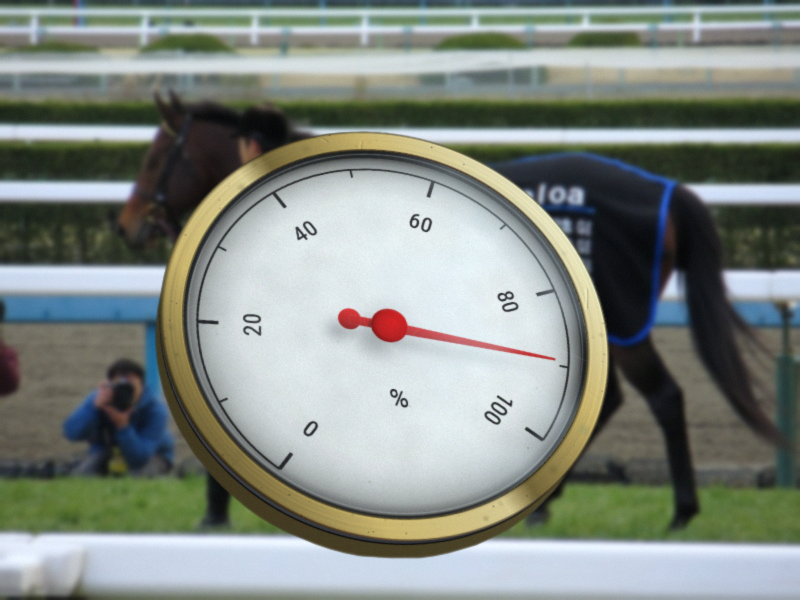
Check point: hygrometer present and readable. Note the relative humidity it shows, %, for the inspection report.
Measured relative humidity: 90 %
